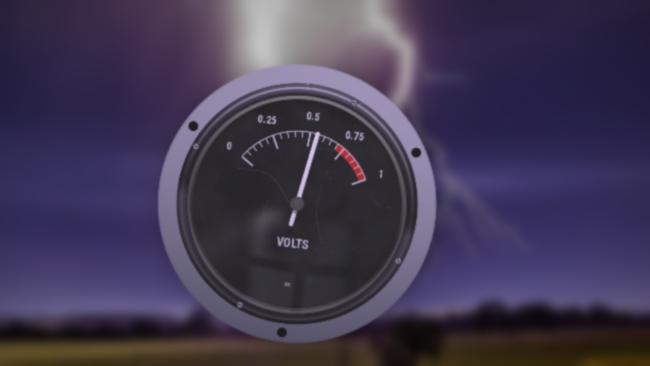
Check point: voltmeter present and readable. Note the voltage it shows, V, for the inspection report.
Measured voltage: 0.55 V
